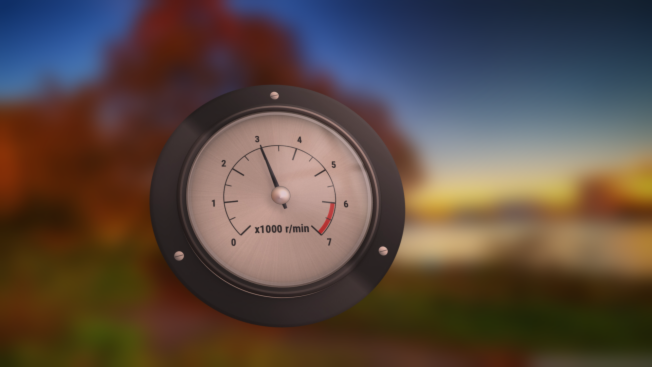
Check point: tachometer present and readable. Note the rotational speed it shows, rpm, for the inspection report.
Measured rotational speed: 3000 rpm
